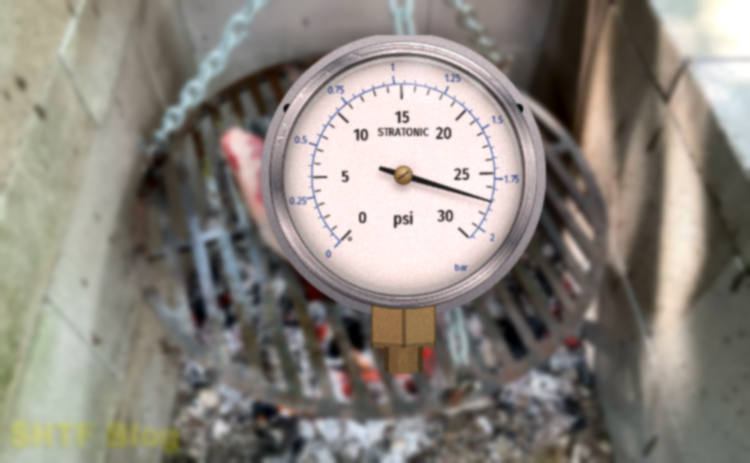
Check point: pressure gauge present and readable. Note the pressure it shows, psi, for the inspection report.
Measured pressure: 27 psi
